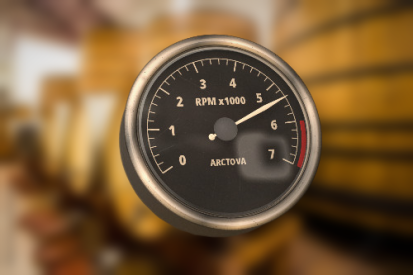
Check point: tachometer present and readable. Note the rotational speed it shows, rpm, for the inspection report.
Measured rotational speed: 5400 rpm
